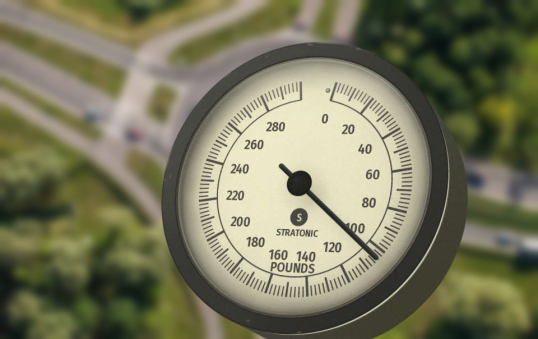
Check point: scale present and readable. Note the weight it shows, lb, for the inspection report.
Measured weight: 104 lb
